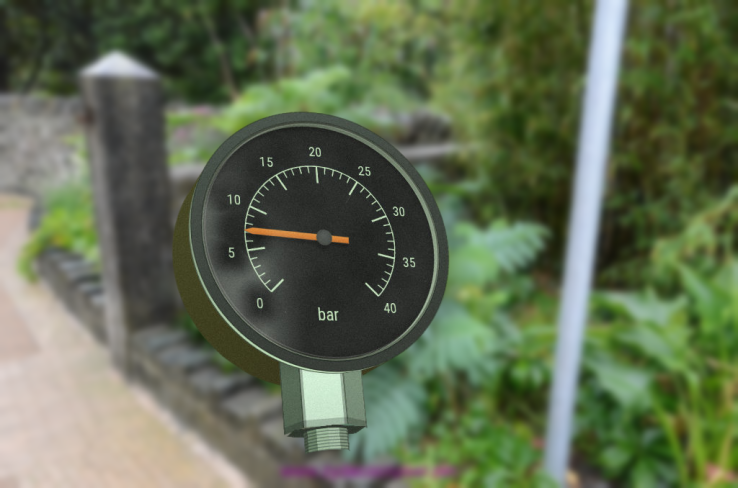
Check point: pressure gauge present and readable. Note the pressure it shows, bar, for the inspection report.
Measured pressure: 7 bar
